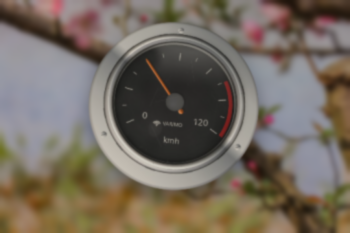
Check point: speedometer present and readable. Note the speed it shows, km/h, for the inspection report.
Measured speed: 40 km/h
